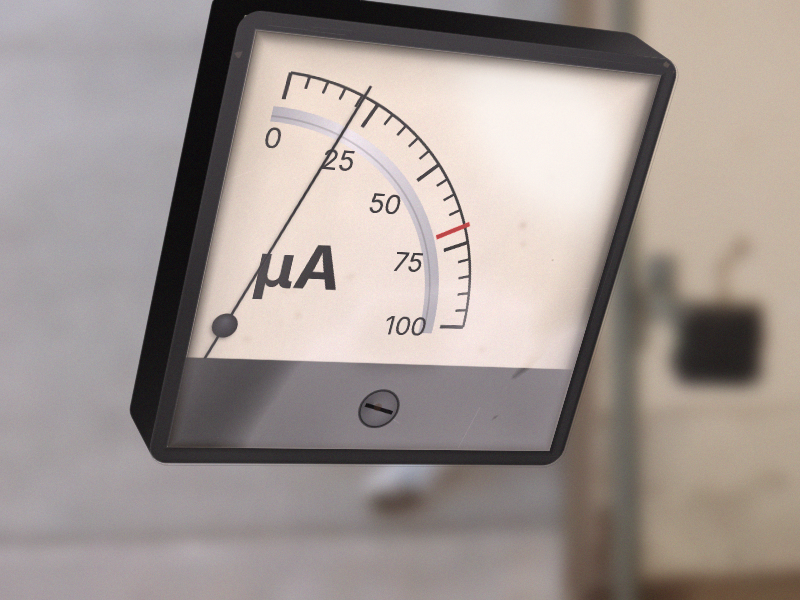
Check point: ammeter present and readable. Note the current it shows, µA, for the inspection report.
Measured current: 20 µA
